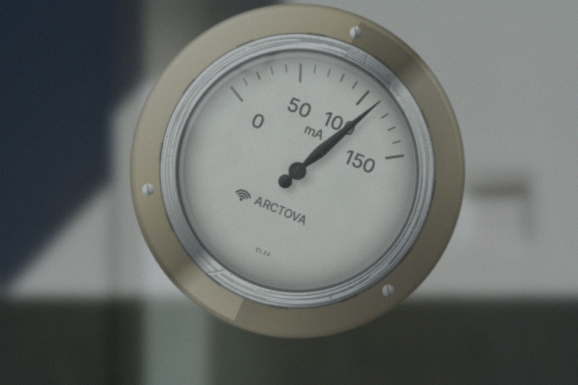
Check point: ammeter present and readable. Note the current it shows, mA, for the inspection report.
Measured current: 110 mA
